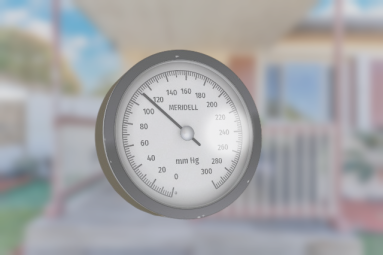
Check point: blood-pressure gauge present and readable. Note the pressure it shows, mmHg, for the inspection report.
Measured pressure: 110 mmHg
